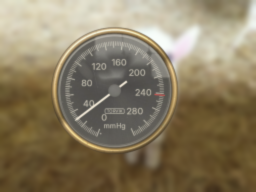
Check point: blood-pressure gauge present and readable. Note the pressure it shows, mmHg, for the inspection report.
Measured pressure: 30 mmHg
